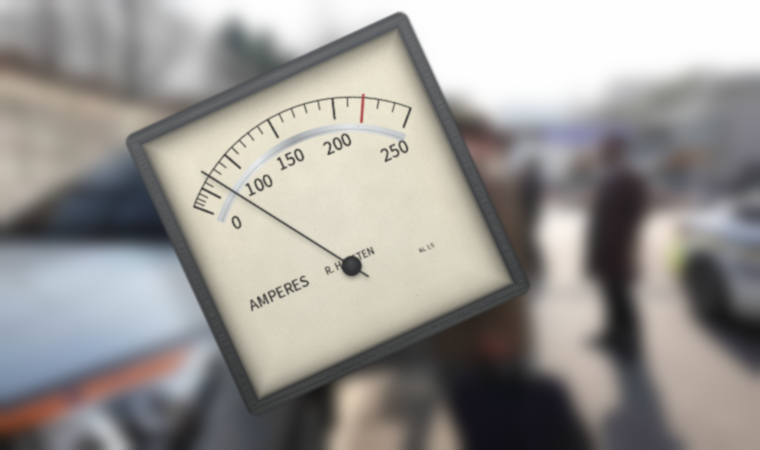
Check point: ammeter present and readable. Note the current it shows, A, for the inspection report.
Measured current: 70 A
